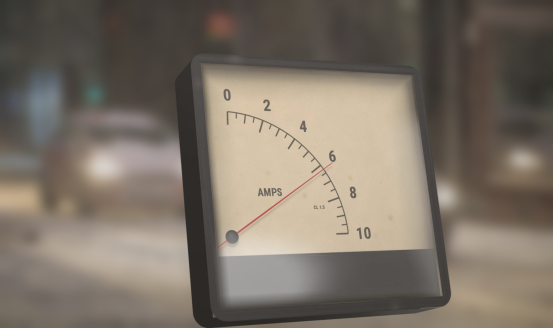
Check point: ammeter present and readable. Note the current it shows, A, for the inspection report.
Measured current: 6.25 A
